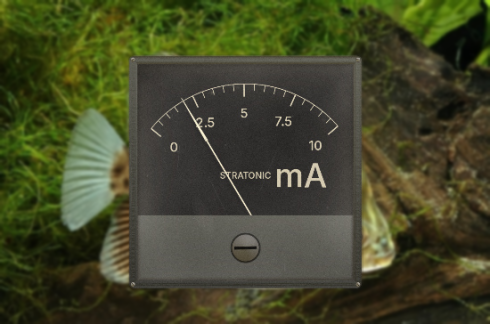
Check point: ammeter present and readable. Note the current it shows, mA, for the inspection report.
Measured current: 2 mA
